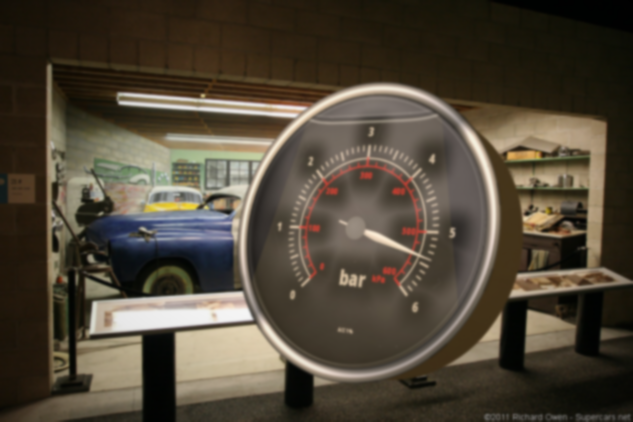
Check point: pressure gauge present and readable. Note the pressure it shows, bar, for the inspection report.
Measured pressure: 5.4 bar
